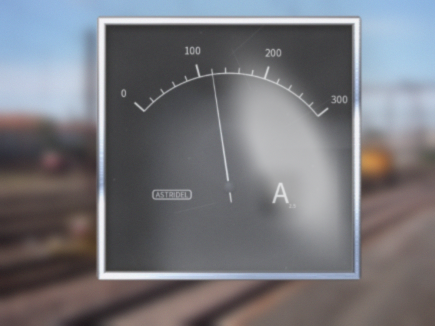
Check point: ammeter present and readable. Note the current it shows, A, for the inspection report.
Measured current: 120 A
